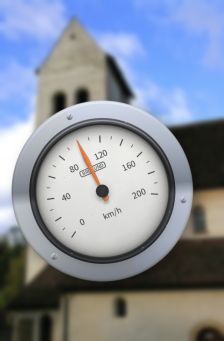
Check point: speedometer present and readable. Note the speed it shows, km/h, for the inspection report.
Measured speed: 100 km/h
